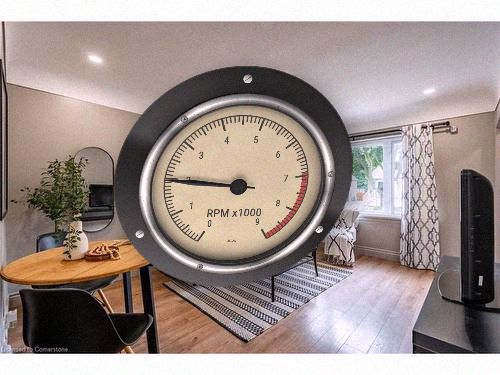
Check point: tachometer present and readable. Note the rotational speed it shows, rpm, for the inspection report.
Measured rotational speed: 2000 rpm
